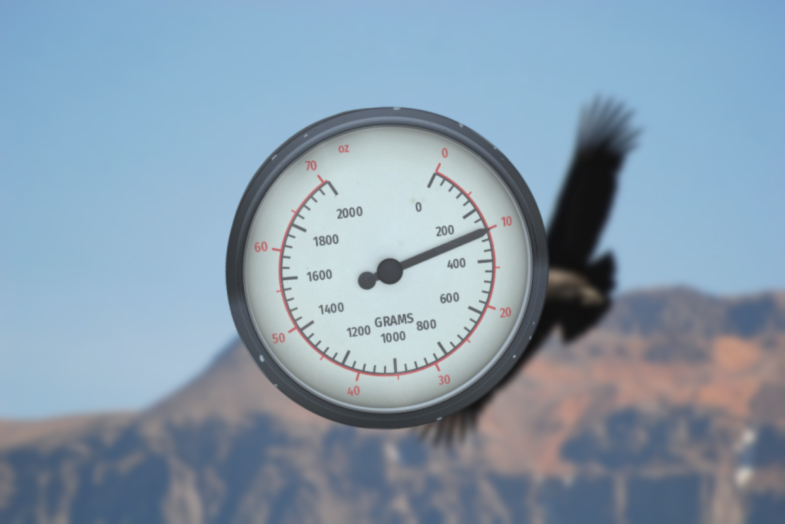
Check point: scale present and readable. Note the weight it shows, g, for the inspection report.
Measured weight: 280 g
